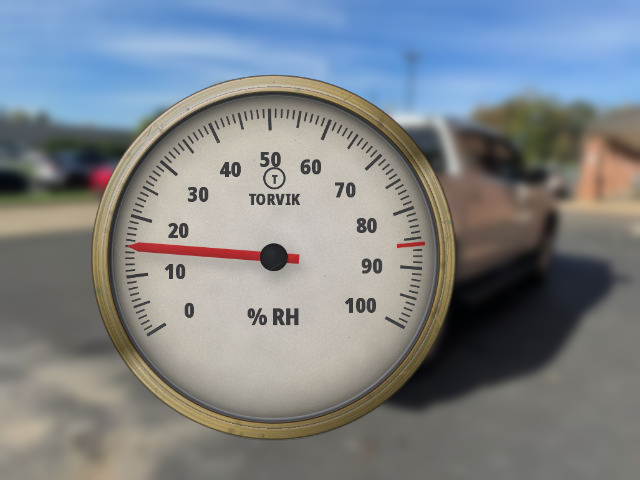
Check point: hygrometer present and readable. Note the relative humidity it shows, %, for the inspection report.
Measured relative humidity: 15 %
